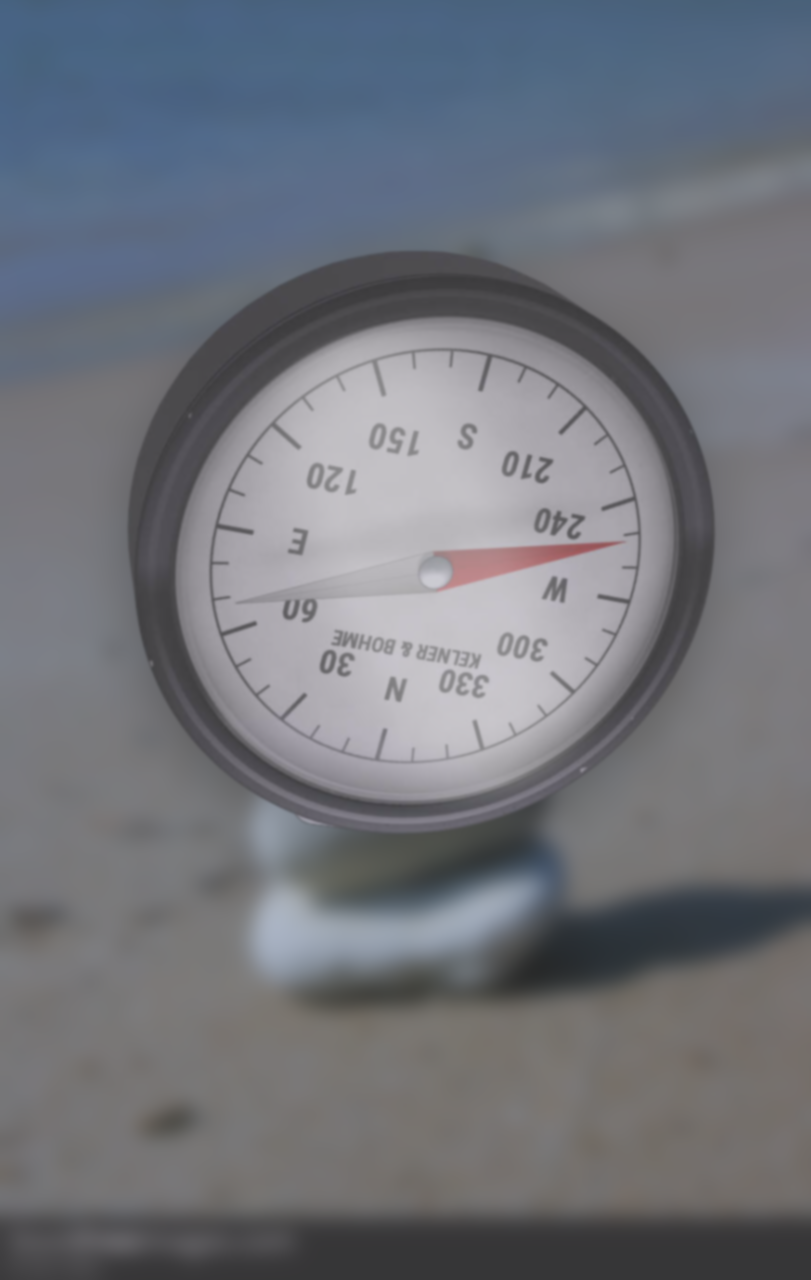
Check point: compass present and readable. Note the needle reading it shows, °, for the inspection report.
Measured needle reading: 250 °
